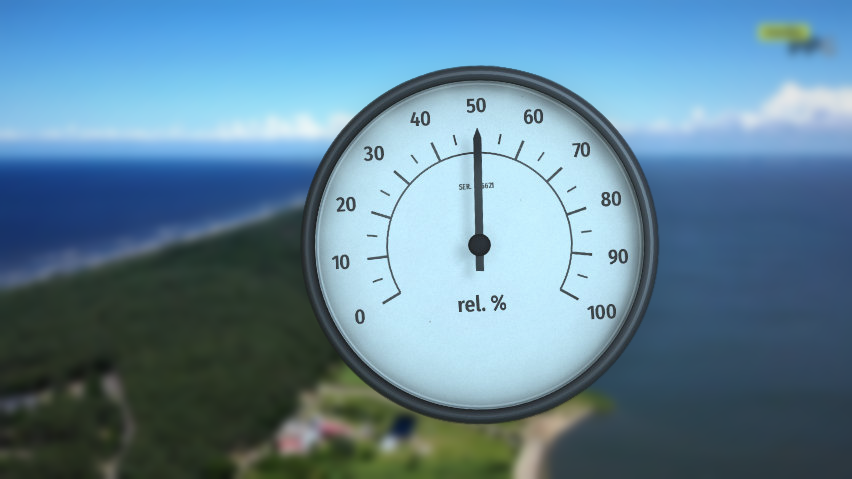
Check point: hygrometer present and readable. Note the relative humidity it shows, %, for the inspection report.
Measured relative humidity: 50 %
